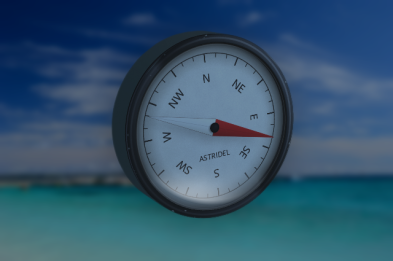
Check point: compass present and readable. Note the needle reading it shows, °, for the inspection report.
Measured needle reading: 110 °
